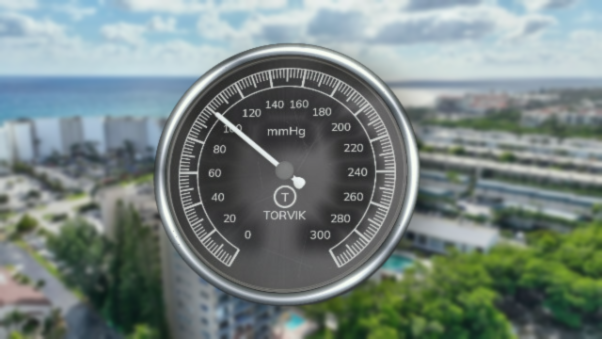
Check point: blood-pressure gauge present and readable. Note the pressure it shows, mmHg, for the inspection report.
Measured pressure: 100 mmHg
